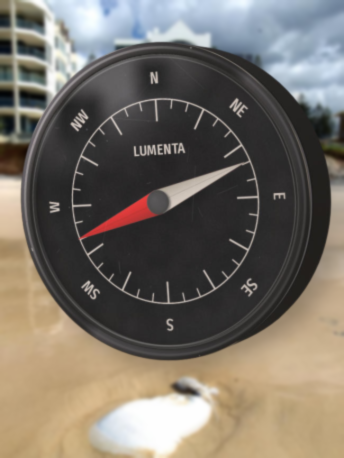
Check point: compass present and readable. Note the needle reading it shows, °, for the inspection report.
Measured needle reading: 250 °
